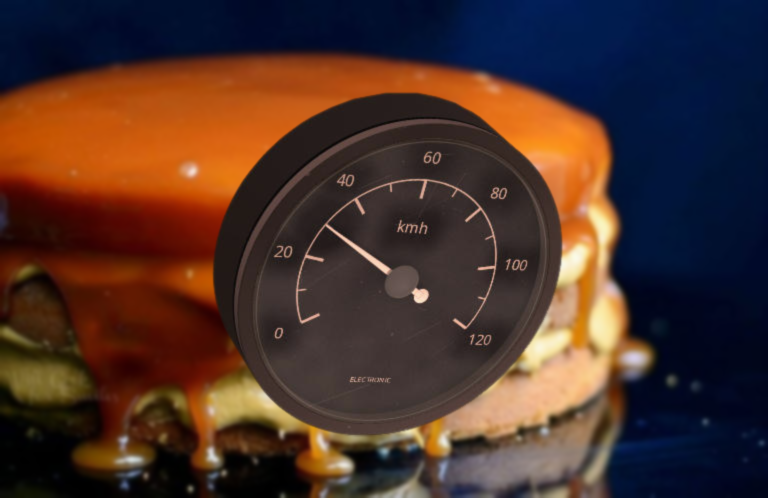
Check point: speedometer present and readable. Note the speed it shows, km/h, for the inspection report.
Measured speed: 30 km/h
